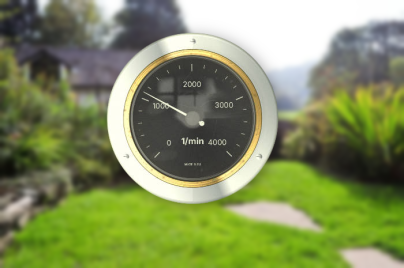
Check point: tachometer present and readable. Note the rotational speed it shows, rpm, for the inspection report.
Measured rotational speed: 1100 rpm
